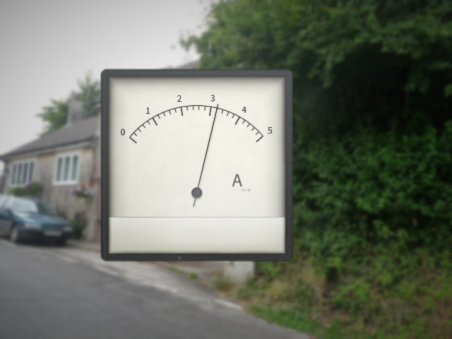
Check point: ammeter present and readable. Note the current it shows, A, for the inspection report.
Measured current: 3.2 A
